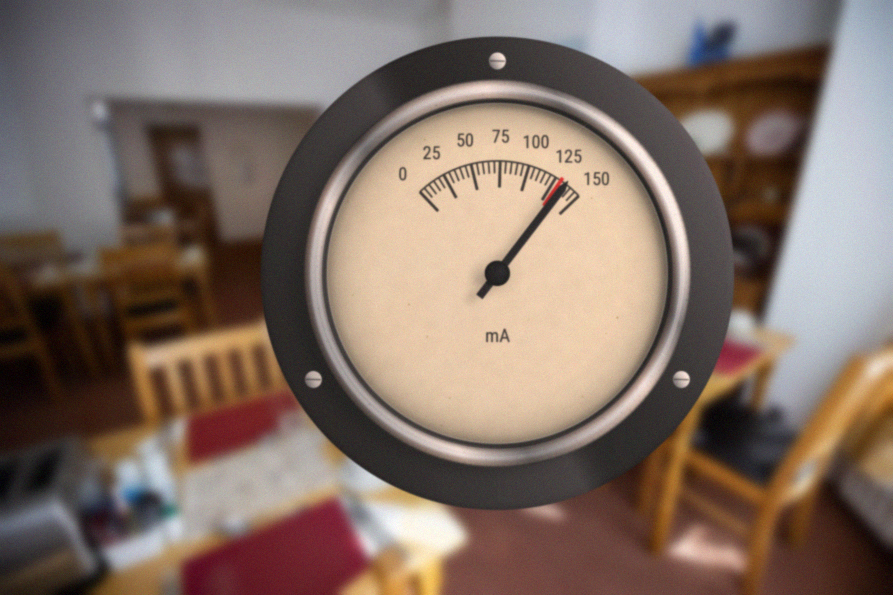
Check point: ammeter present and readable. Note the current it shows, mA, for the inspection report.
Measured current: 135 mA
